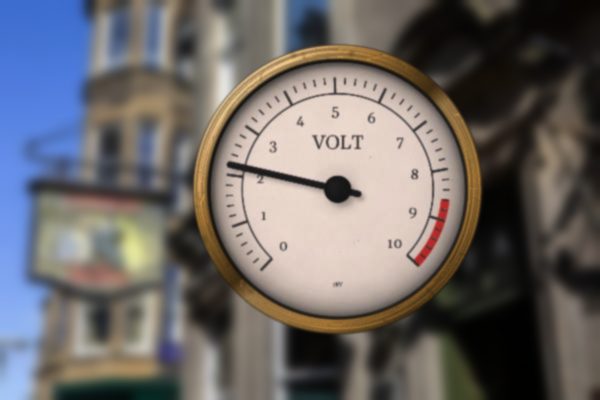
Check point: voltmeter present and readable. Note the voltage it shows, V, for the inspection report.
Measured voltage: 2.2 V
